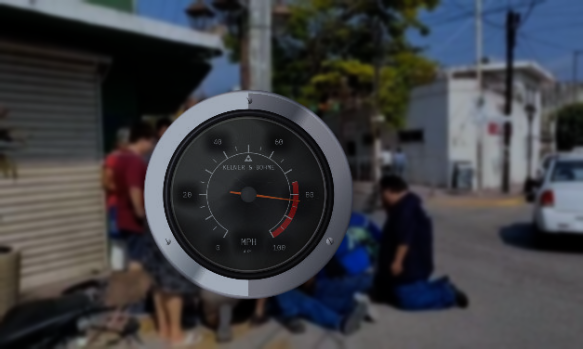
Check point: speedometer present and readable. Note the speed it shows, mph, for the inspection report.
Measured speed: 82.5 mph
